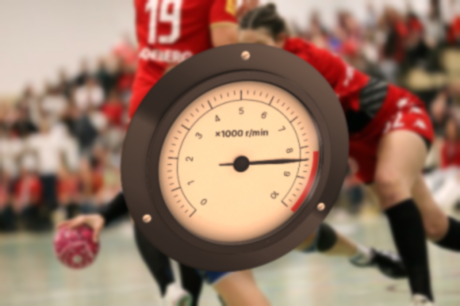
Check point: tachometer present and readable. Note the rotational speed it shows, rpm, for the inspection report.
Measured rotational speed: 8400 rpm
